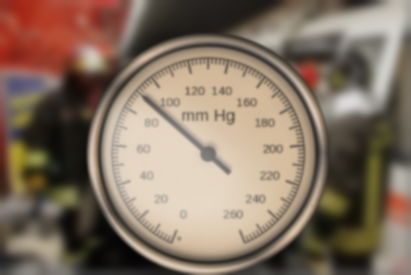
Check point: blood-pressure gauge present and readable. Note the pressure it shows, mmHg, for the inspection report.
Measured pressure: 90 mmHg
